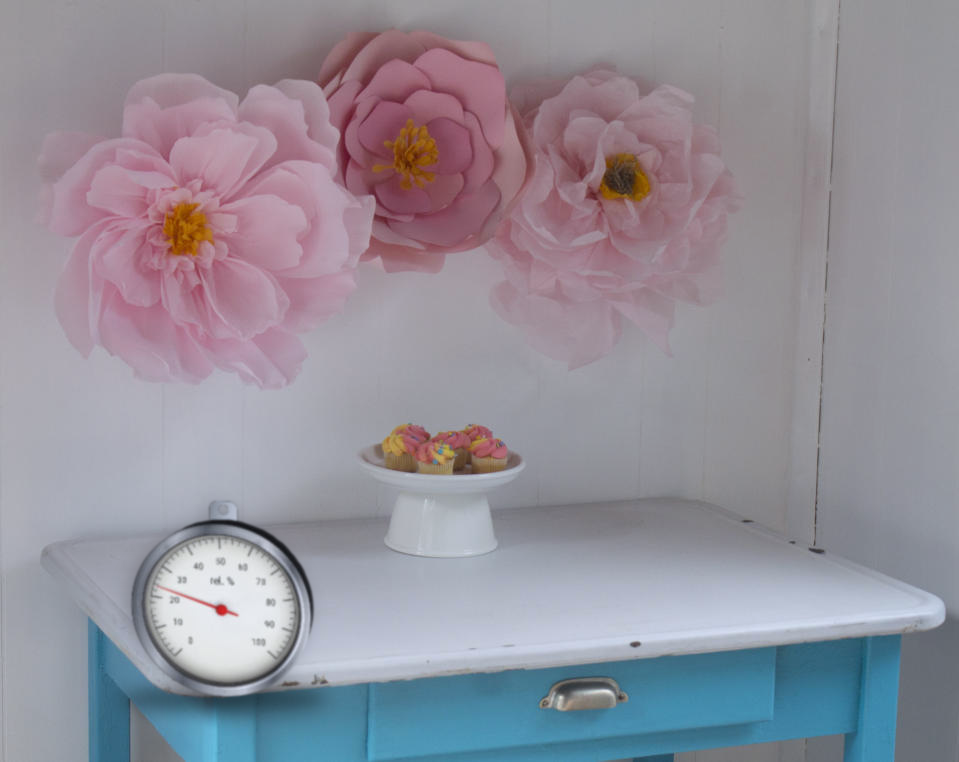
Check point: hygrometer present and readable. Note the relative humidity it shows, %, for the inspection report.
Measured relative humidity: 24 %
